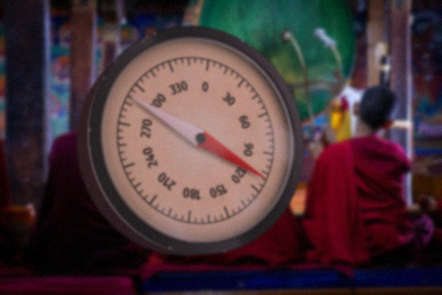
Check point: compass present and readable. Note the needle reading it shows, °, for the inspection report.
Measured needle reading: 110 °
